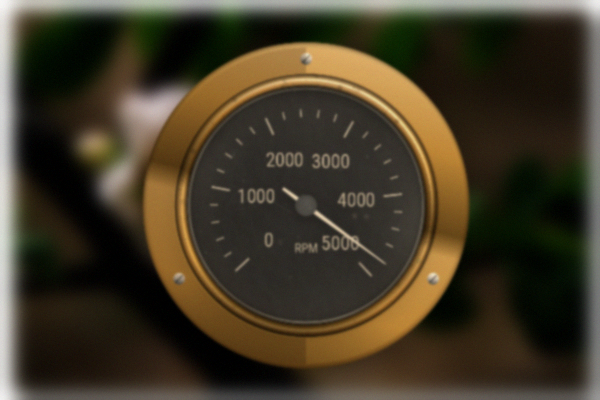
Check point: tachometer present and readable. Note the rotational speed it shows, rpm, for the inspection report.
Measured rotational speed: 4800 rpm
